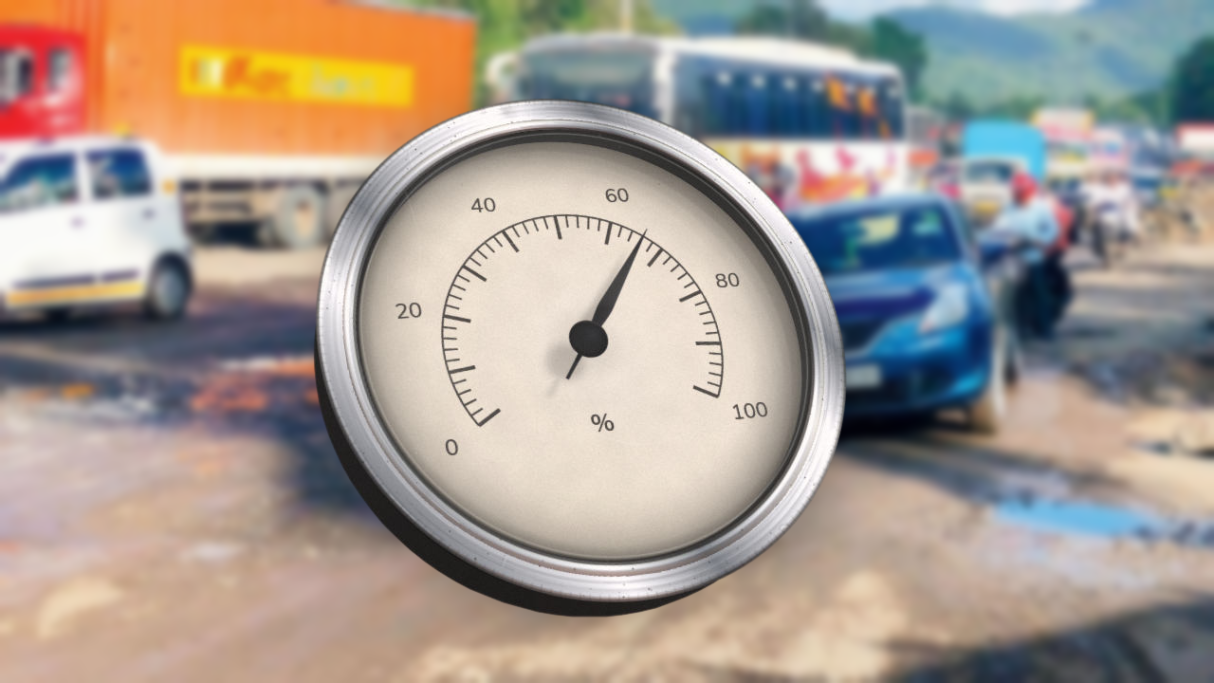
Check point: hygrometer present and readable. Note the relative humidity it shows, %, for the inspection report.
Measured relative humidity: 66 %
